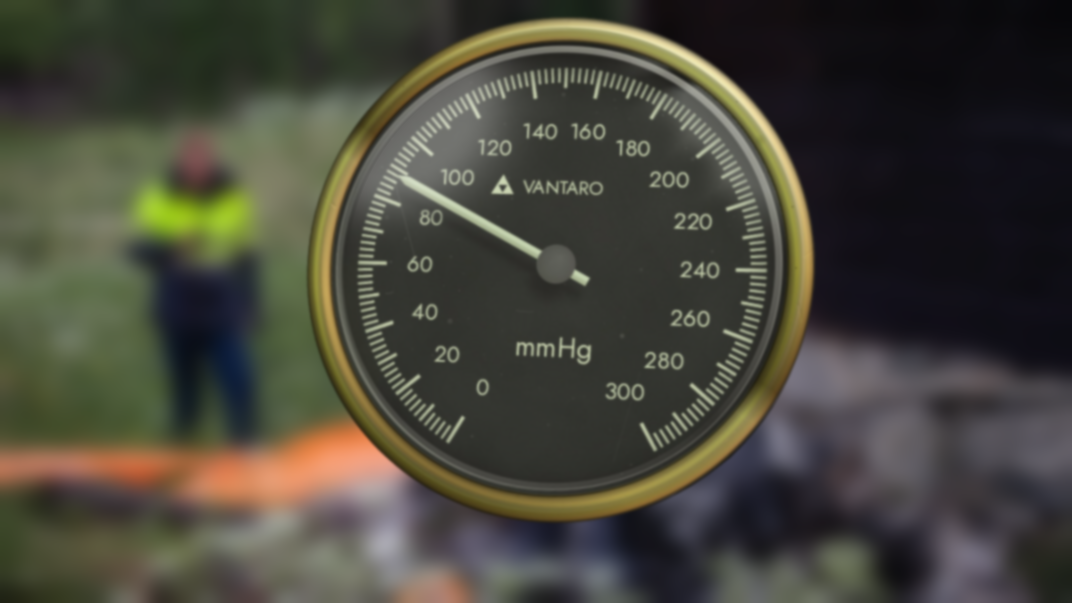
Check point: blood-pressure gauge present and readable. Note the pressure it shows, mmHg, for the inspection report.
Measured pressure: 88 mmHg
